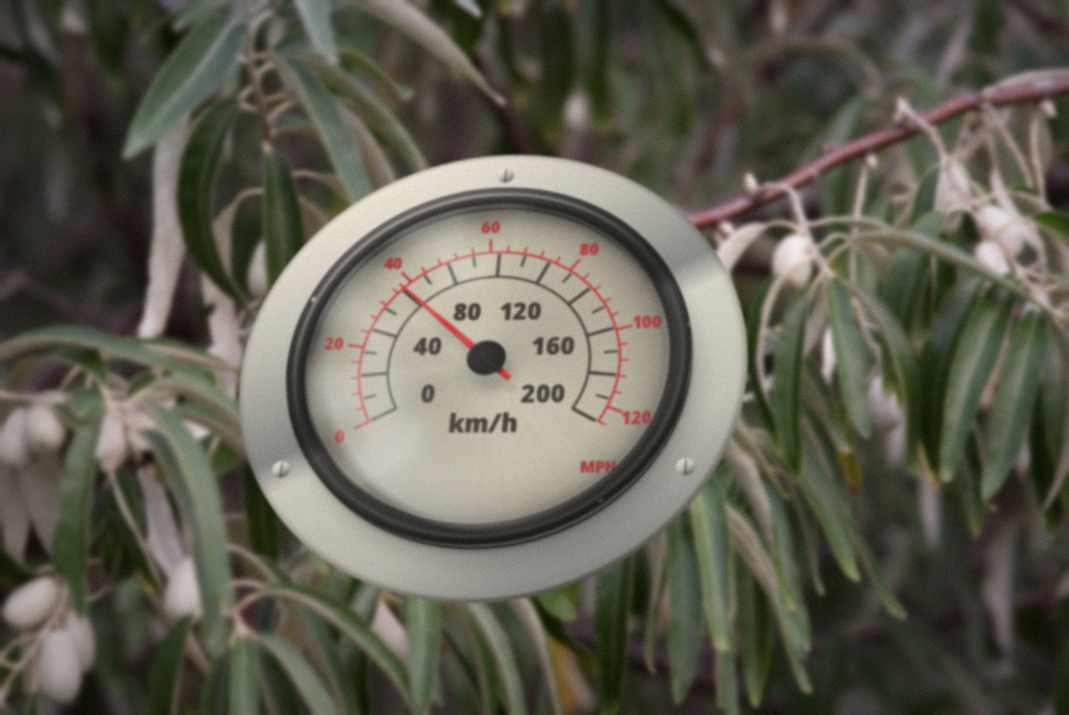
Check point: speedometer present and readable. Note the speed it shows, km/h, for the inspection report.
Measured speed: 60 km/h
